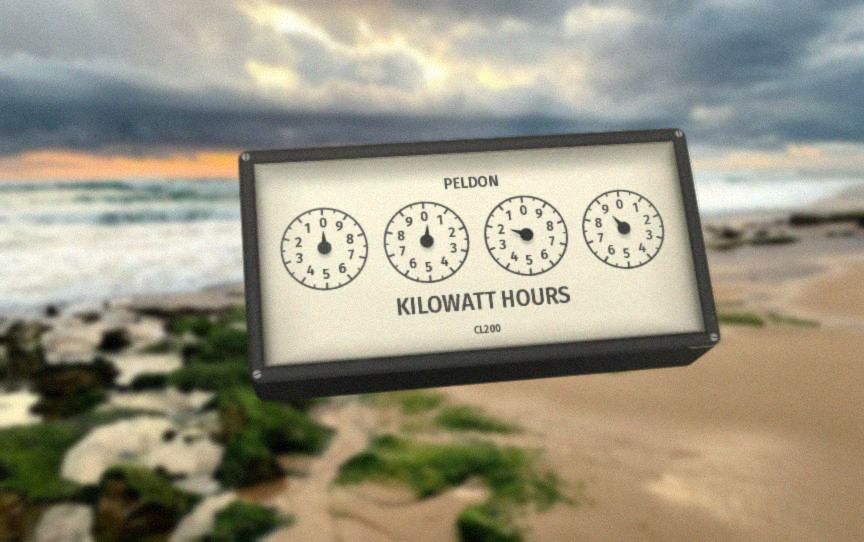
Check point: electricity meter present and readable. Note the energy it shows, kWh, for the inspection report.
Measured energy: 19 kWh
